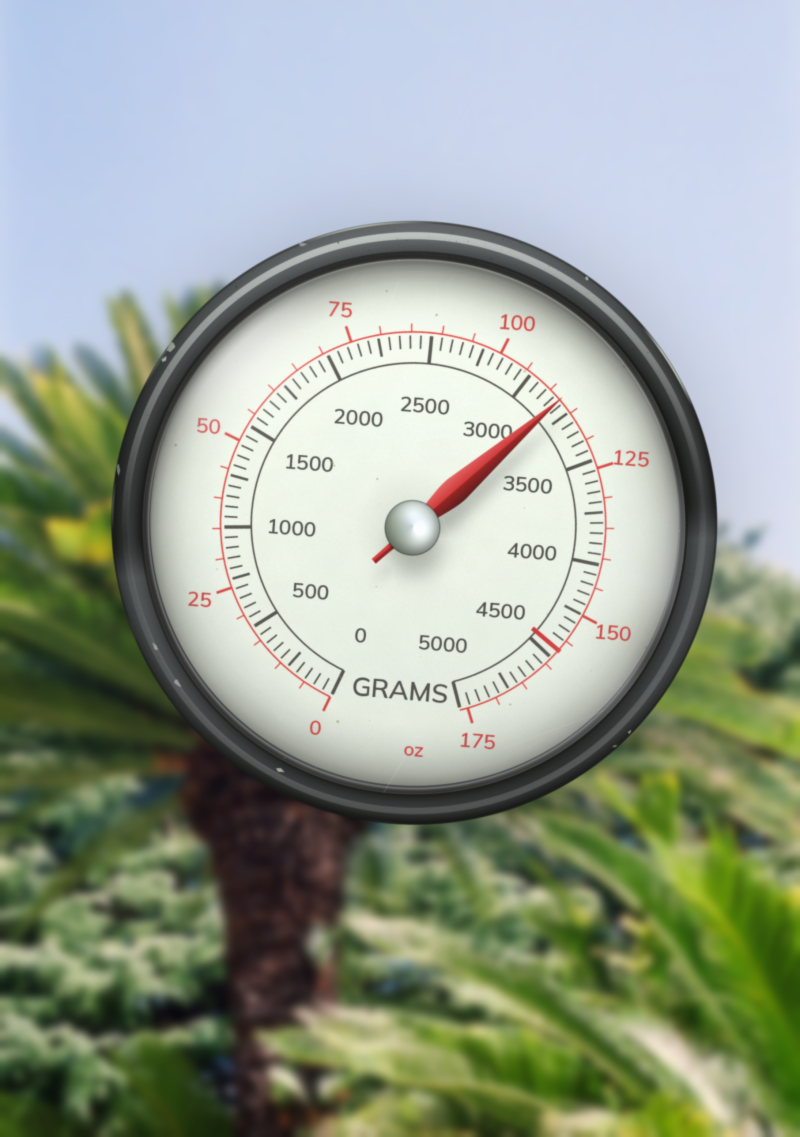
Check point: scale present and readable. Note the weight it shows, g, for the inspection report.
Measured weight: 3175 g
